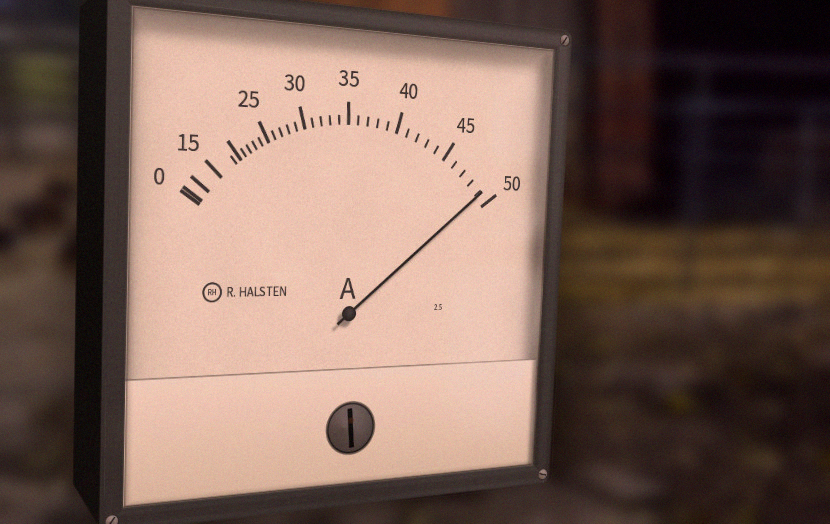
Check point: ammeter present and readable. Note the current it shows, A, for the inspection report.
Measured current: 49 A
